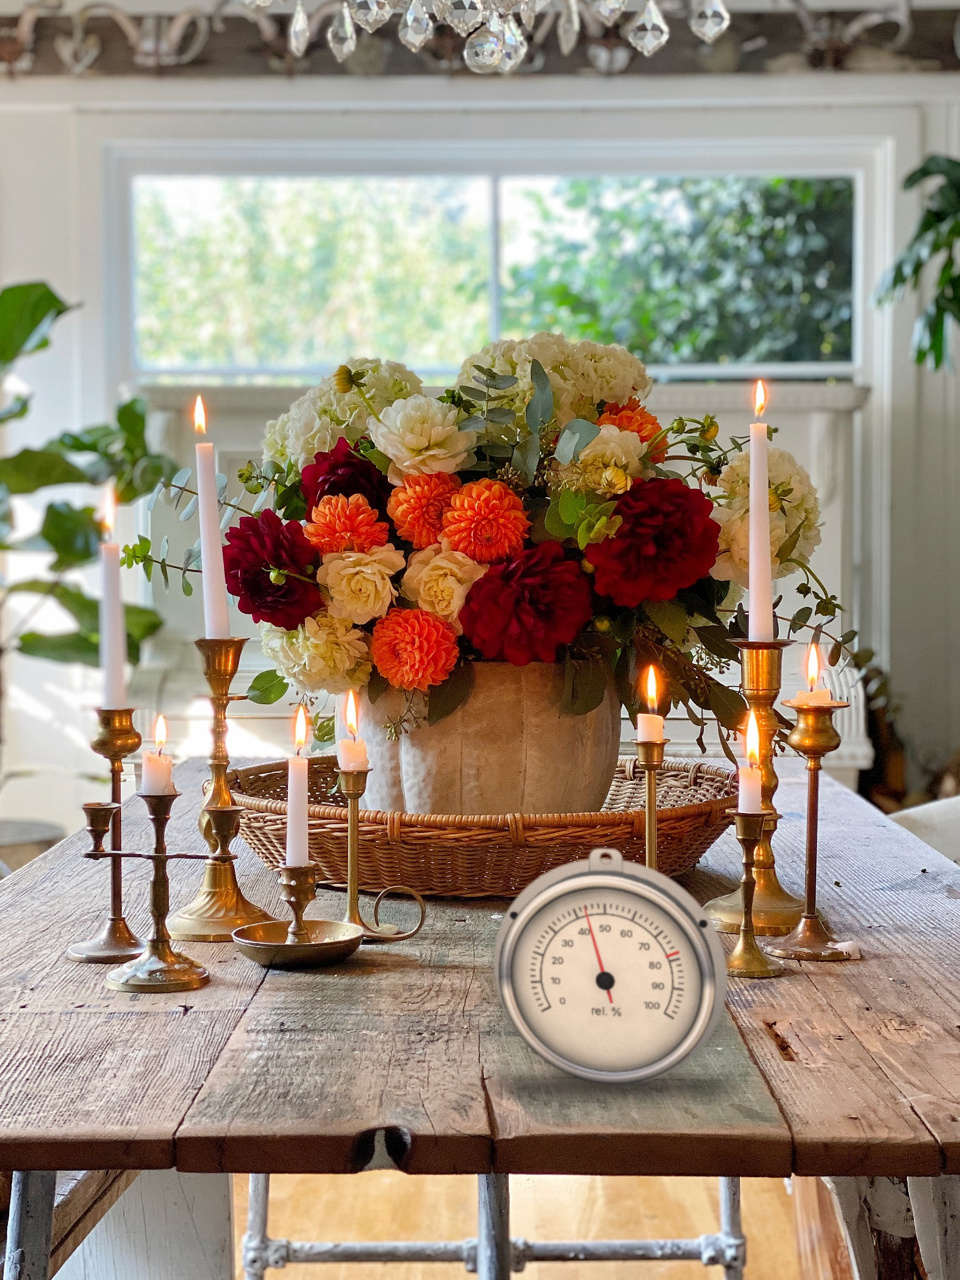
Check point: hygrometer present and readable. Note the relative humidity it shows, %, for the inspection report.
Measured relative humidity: 44 %
